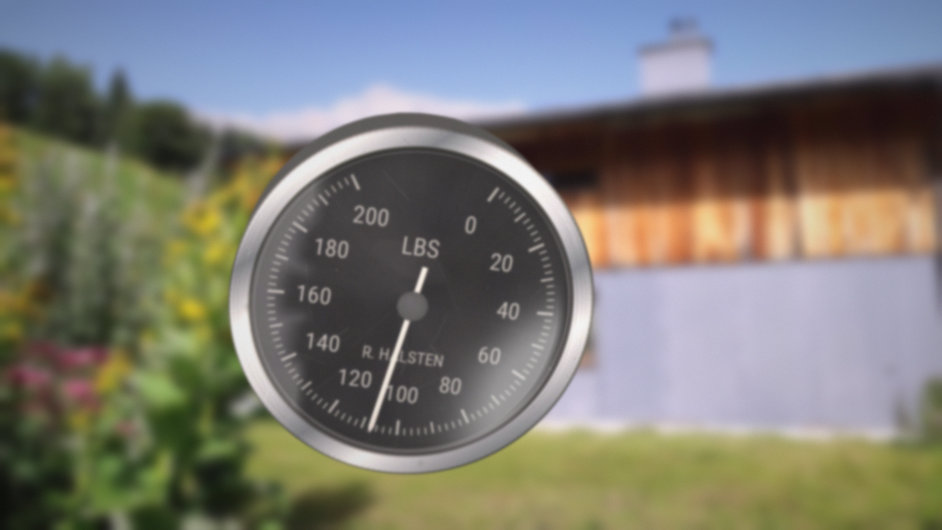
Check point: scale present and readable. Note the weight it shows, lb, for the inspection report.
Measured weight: 108 lb
